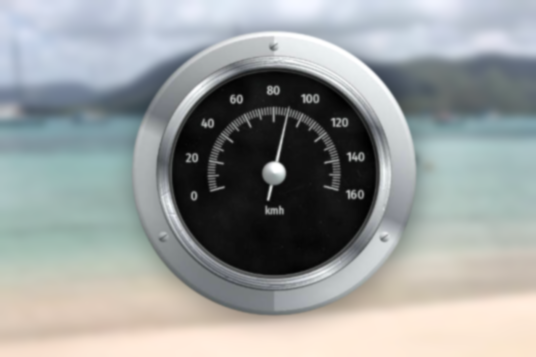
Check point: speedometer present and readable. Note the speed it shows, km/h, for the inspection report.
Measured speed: 90 km/h
